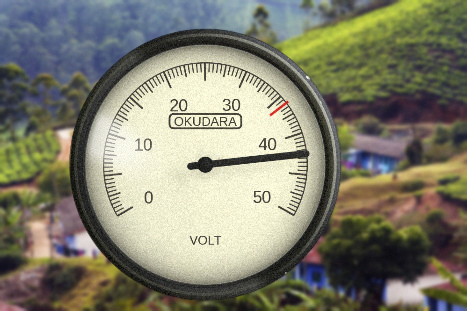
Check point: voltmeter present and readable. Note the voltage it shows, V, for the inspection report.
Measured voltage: 42.5 V
